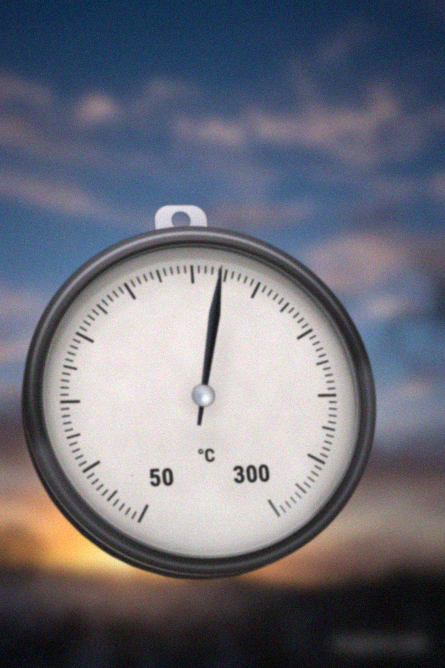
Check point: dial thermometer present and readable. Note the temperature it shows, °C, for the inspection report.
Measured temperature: 185 °C
